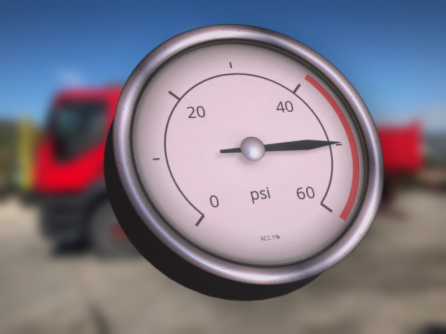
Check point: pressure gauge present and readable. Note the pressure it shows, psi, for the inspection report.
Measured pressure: 50 psi
